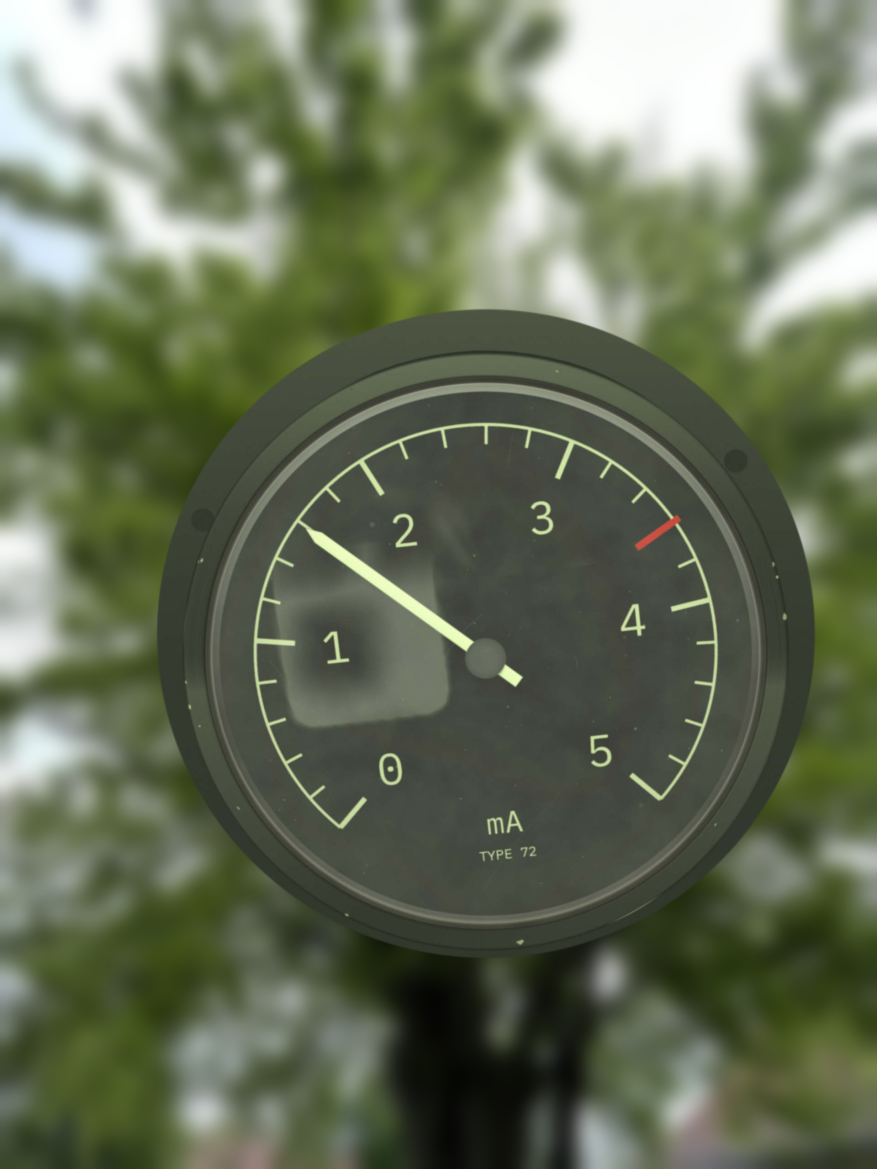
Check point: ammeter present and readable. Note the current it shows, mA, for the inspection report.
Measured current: 1.6 mA
